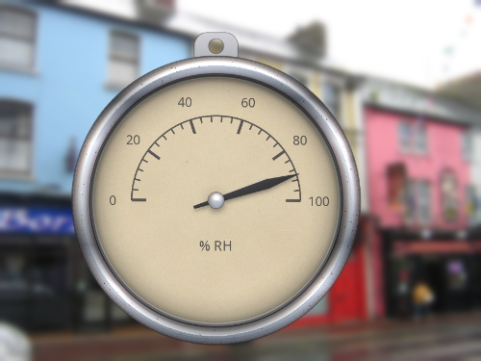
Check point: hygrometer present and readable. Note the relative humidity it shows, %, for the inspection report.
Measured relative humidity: 90 %
